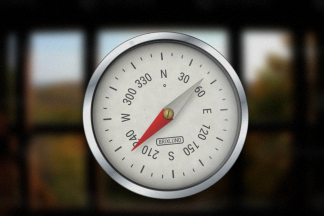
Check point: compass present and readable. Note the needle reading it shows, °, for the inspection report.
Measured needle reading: 230 °
